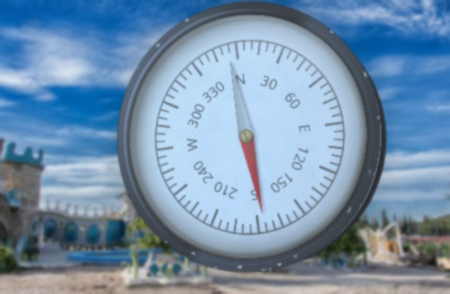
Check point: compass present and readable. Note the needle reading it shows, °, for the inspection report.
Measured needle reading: 175 °
